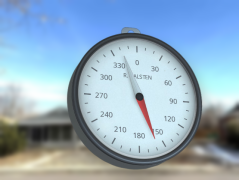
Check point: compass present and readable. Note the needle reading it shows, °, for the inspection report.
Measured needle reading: 160 °
